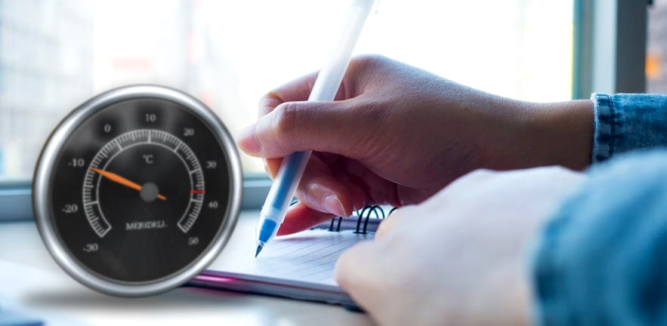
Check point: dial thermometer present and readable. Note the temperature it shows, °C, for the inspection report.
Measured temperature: -10 °C
